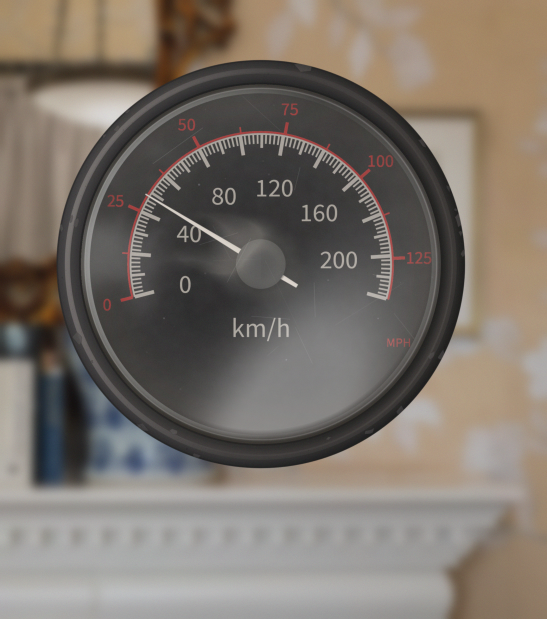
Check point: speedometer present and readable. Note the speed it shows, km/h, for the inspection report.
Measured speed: 48 km/h
